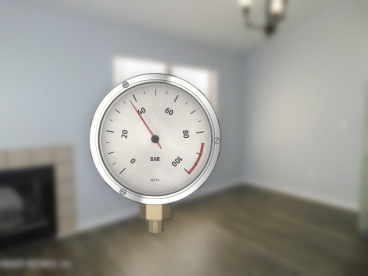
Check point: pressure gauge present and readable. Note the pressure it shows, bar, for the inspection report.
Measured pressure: 37.5 bar
